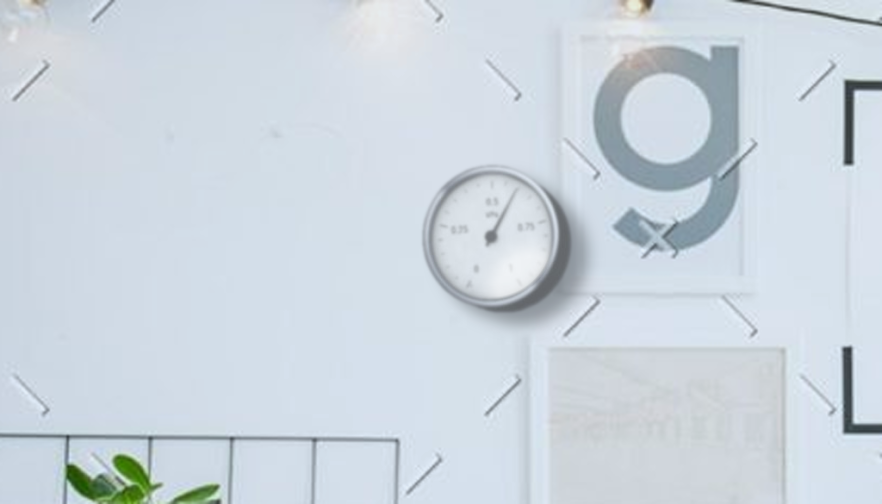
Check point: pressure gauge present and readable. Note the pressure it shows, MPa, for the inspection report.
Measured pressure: 0.6 MPa
